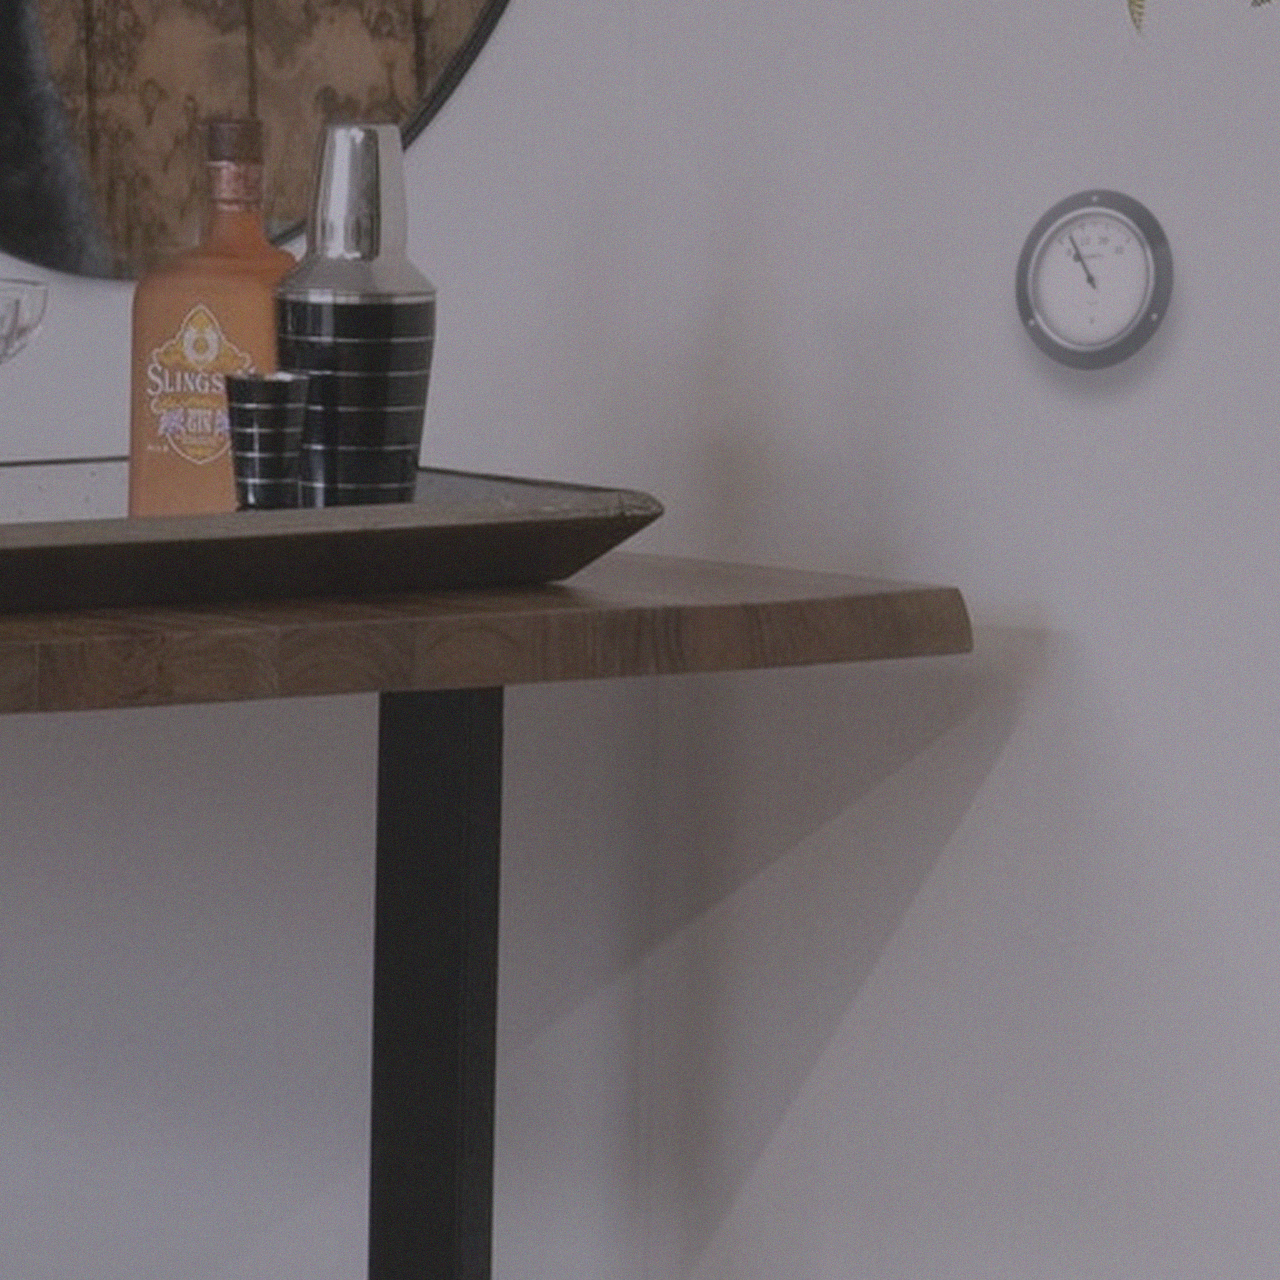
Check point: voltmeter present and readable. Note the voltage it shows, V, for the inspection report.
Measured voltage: 5 V
